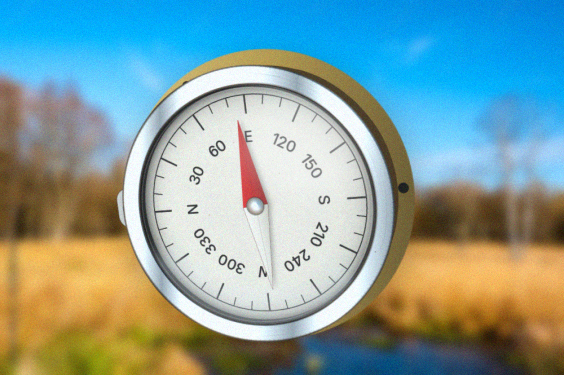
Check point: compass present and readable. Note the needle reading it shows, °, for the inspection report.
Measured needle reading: 85 °
